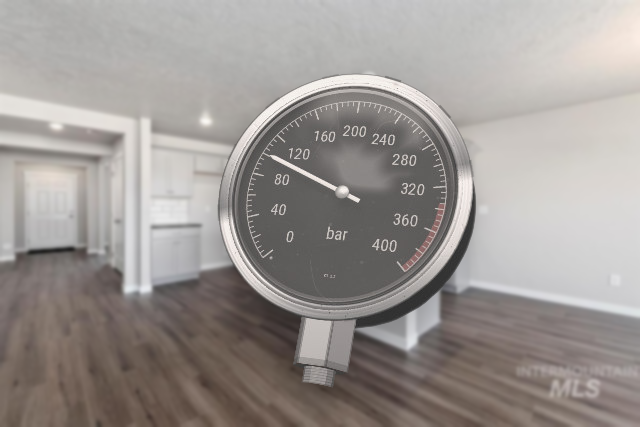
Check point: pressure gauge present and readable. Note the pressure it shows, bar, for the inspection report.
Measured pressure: 100 bar
